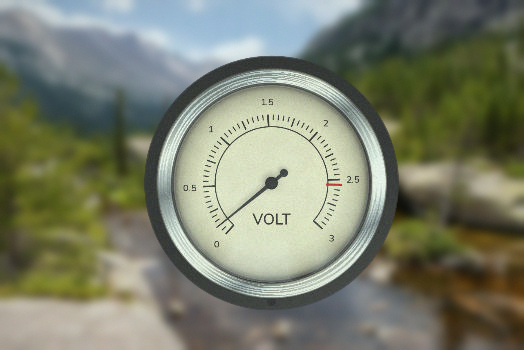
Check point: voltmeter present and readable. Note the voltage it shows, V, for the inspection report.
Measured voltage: 0.1 V
